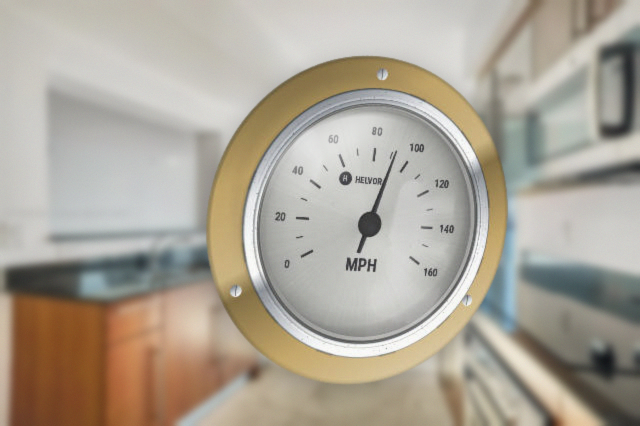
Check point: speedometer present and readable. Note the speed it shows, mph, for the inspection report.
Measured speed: 90 mph
